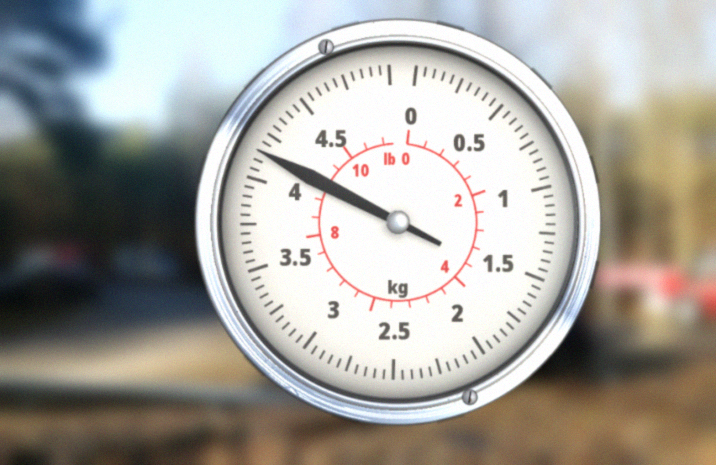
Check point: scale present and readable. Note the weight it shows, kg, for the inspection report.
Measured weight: 4.15 kg
